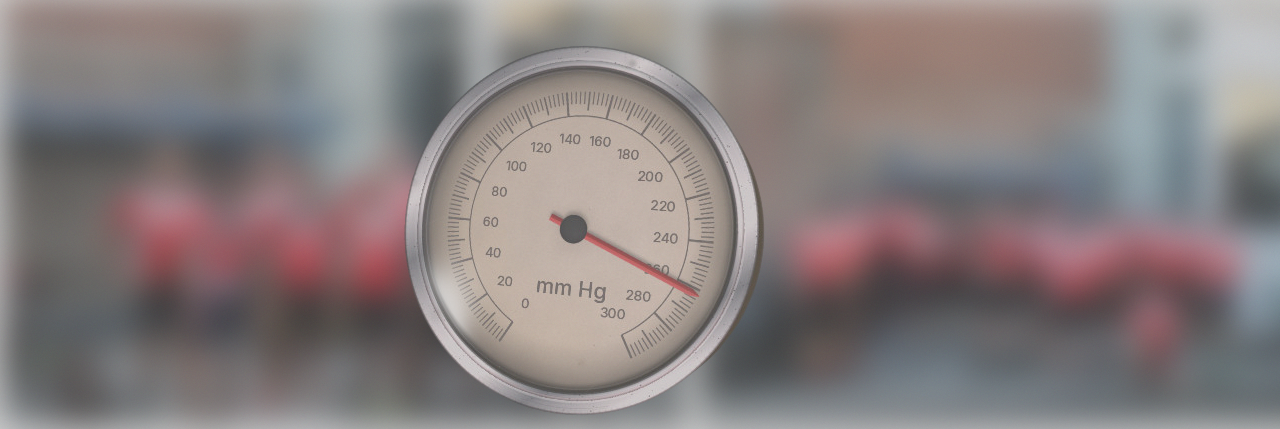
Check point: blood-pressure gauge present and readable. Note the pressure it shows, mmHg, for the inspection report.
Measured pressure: 262 mmHg
